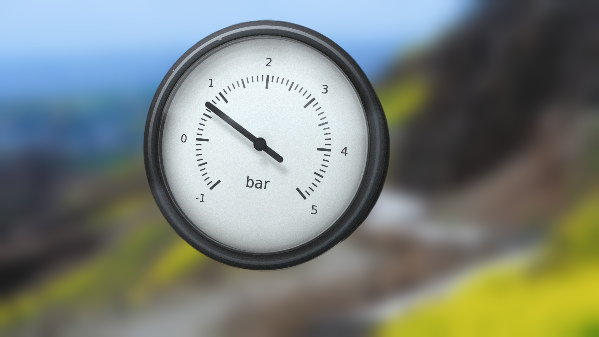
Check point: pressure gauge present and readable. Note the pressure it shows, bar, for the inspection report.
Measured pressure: 0.7 bar
